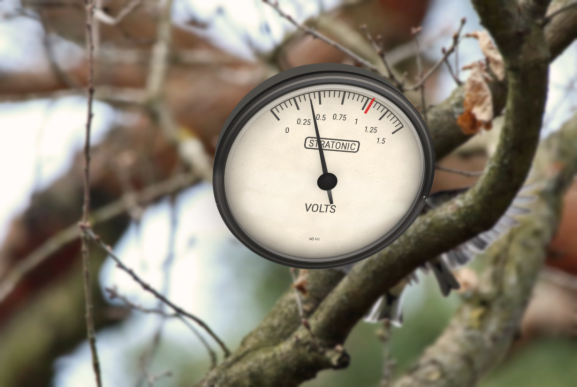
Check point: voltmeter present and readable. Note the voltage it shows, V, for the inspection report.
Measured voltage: 0.4 V
